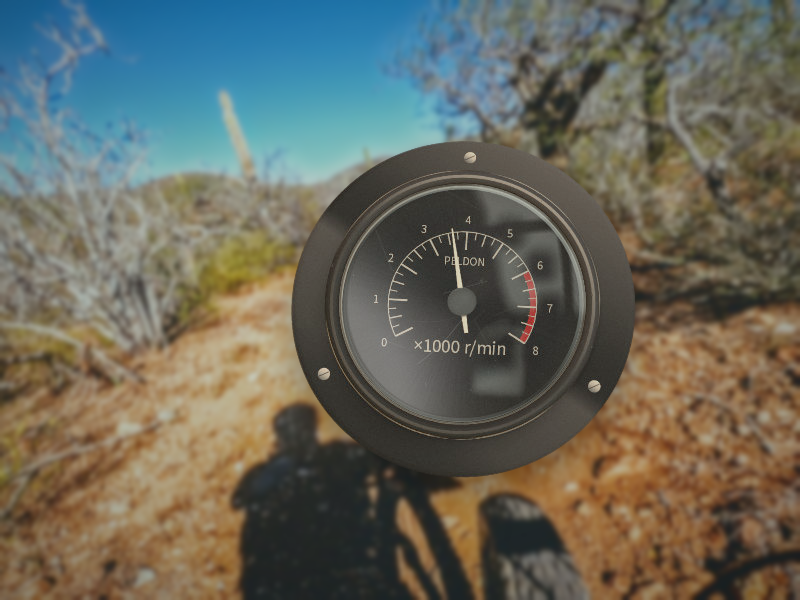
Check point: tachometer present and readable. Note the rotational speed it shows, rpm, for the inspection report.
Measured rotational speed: 3625 rpm
